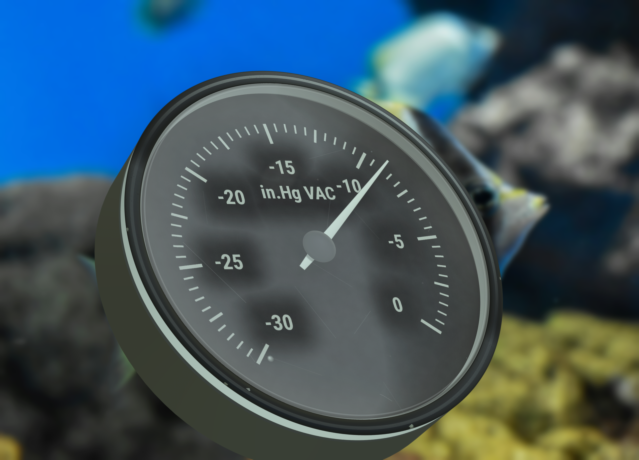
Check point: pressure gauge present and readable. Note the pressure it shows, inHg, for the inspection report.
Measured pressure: -9 inHg
